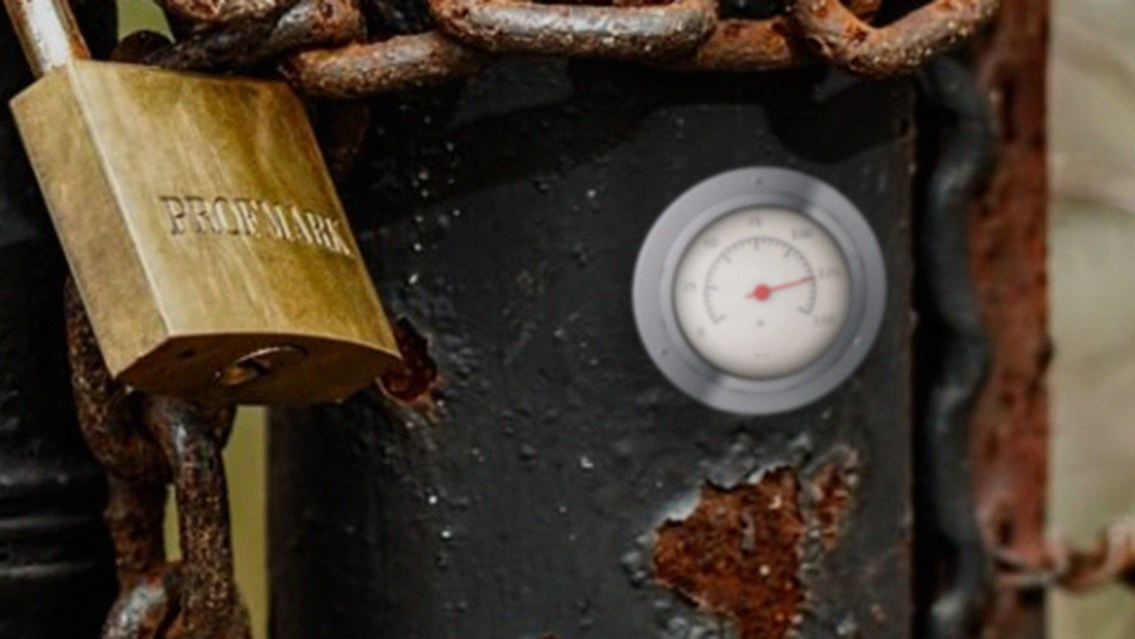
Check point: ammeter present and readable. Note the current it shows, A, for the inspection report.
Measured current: 125 A
